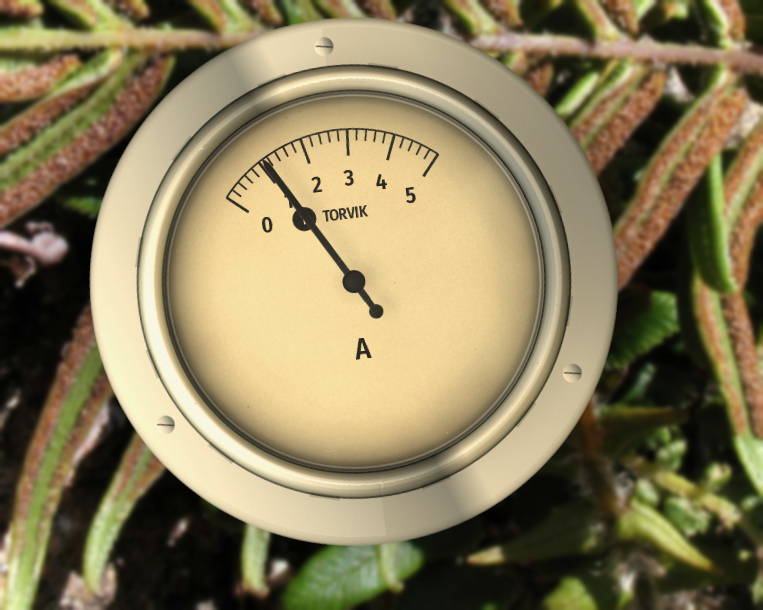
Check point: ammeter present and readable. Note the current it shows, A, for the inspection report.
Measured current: 1.1 A
